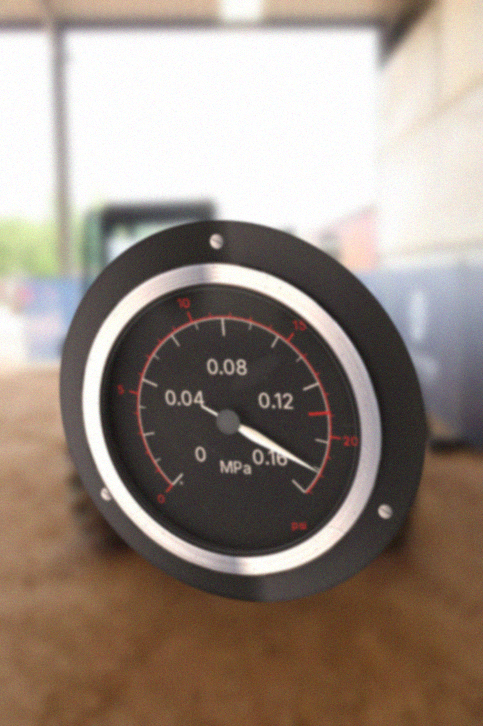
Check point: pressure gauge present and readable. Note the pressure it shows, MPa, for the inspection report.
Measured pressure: 0.15 MPa
